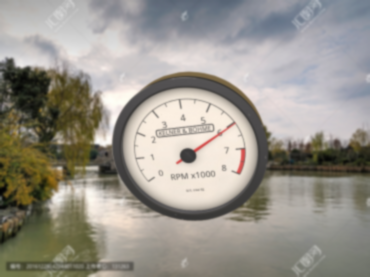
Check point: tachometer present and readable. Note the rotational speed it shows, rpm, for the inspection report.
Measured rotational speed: 6000 rpm
